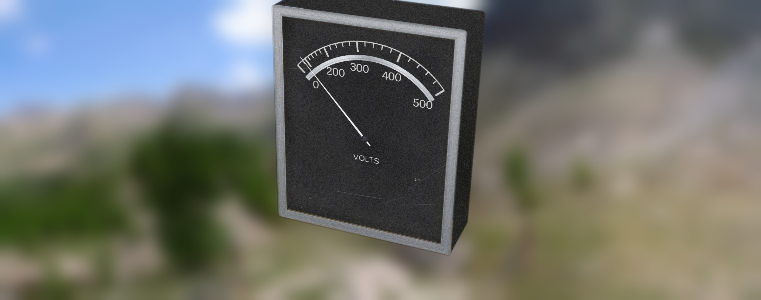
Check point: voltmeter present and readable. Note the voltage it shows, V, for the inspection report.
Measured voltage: 100 V
